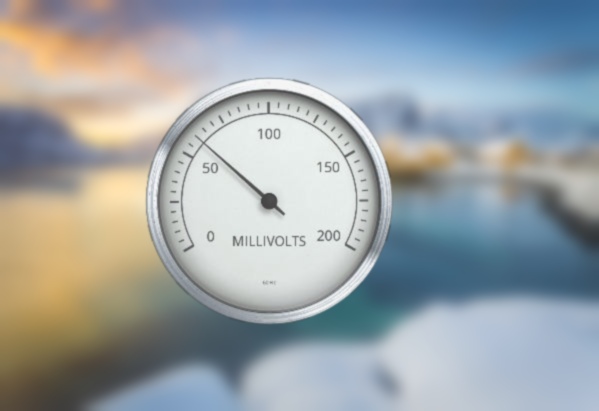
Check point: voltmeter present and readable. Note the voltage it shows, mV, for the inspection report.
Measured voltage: 60 mV
